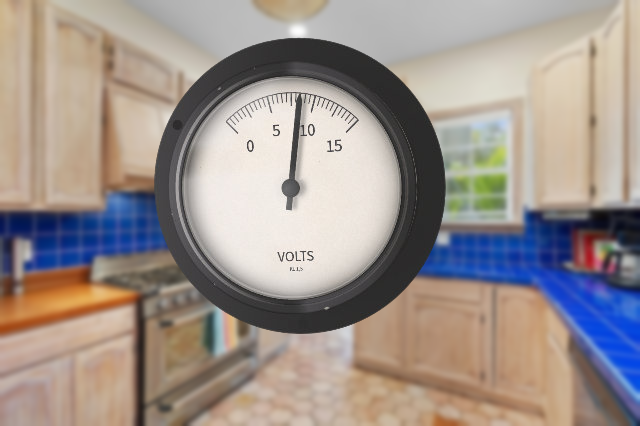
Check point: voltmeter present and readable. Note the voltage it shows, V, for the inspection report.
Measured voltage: 8.5 V
